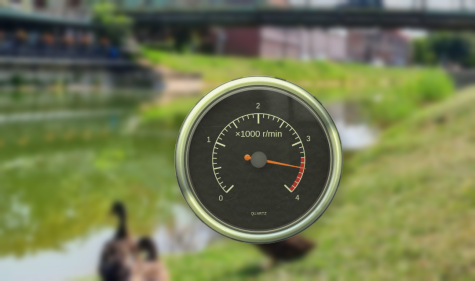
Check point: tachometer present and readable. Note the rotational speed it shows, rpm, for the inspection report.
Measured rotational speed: 3500 rpm
